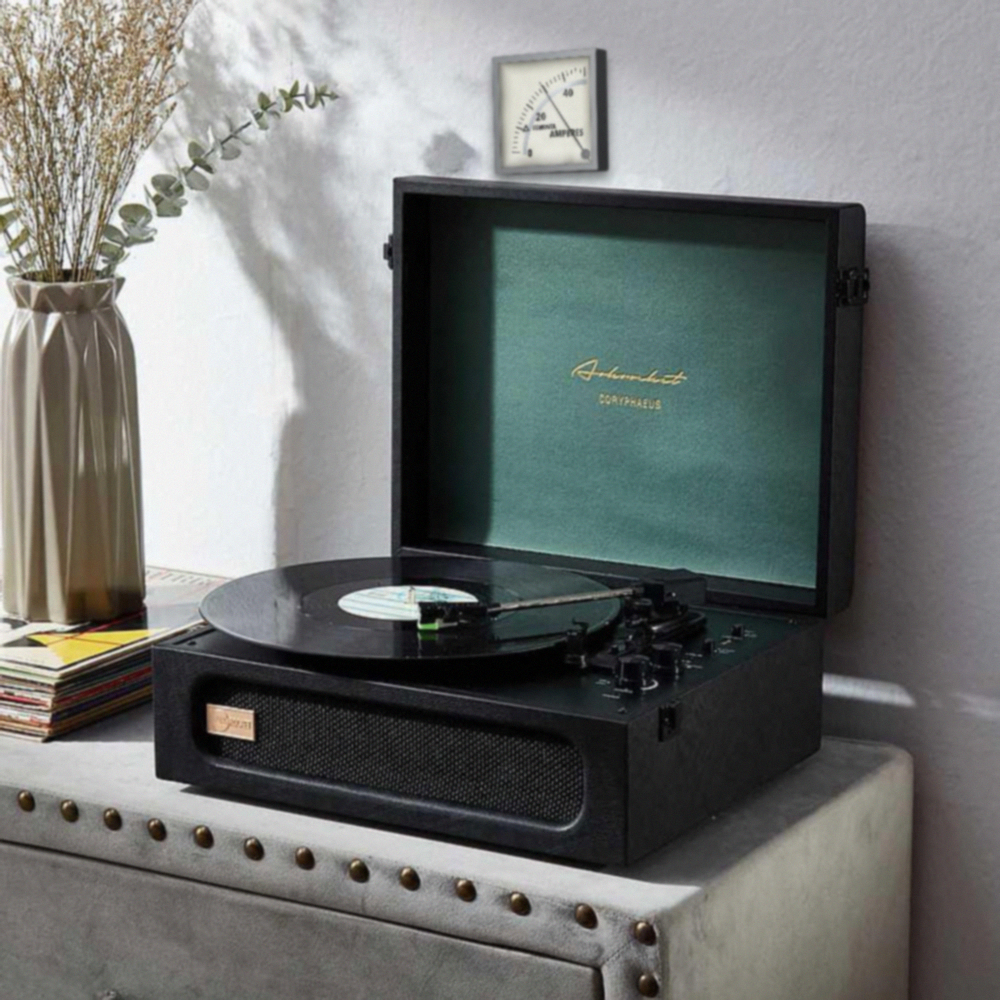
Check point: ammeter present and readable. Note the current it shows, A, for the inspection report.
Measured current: 30 A
